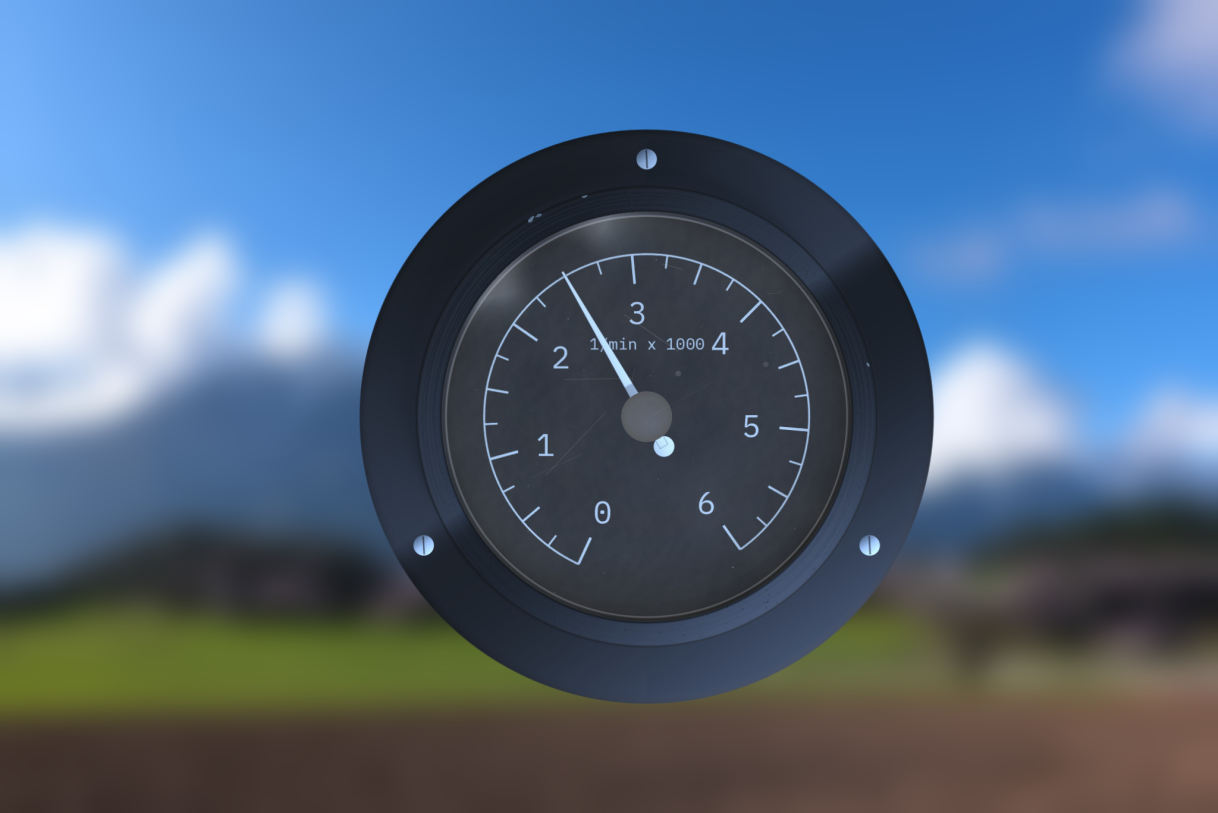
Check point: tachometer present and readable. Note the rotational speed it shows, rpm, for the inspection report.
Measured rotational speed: 2500 rpm
